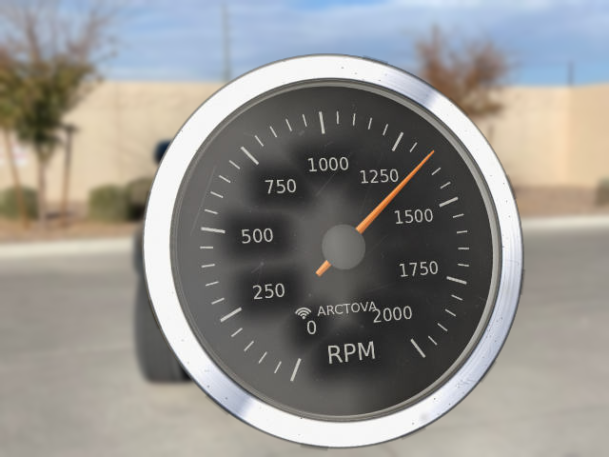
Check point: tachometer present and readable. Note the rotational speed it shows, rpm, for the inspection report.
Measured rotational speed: 1350 rpm
